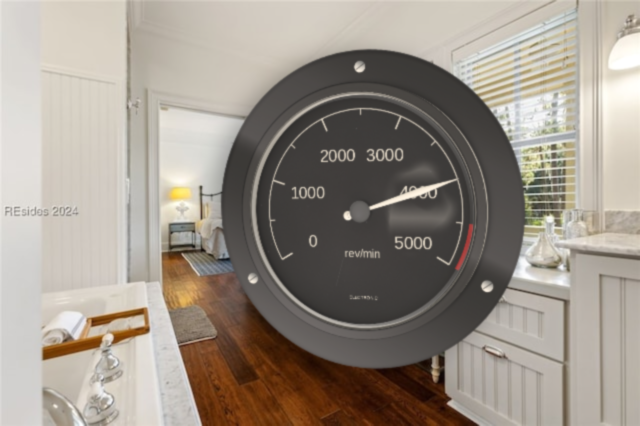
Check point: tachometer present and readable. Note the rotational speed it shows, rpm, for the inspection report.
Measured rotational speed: 4000 rpm
